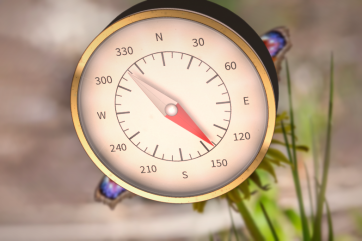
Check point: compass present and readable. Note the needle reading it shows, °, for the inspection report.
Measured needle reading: 140 °
